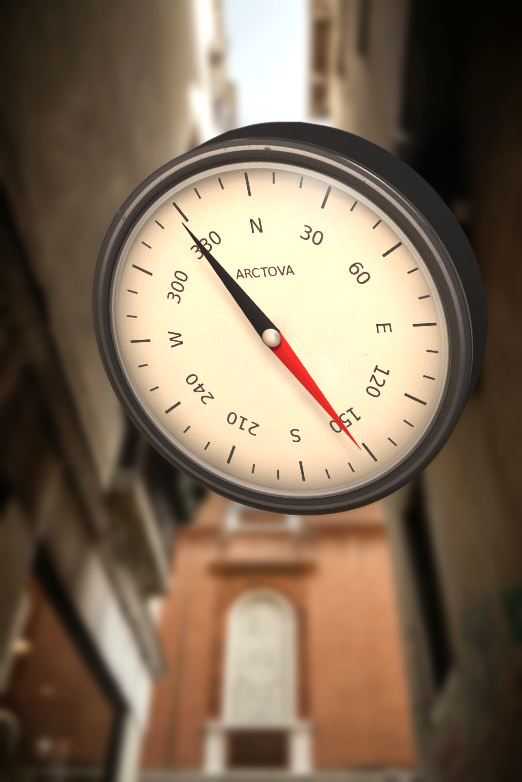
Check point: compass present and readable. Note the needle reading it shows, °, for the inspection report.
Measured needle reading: 150 °
